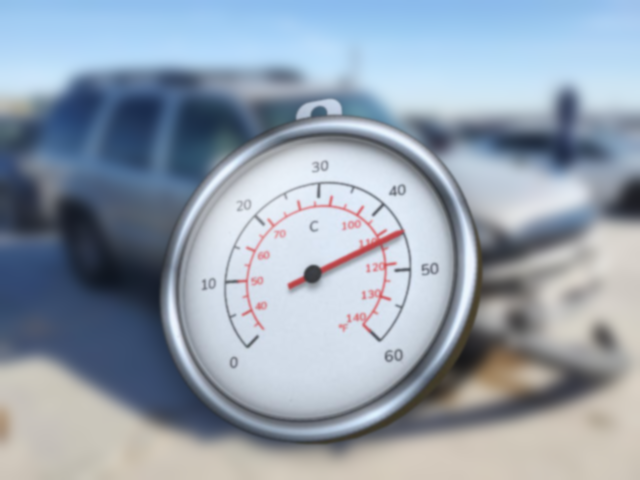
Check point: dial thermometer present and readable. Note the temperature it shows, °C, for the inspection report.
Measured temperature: 45 °C
